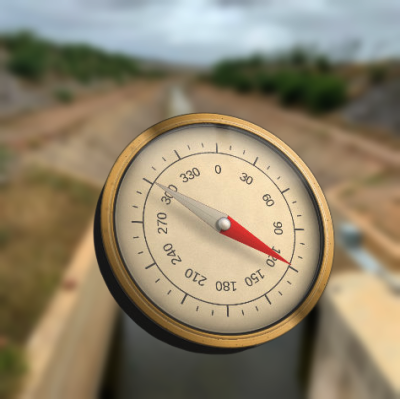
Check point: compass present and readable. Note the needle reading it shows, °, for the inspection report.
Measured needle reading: 120 °
